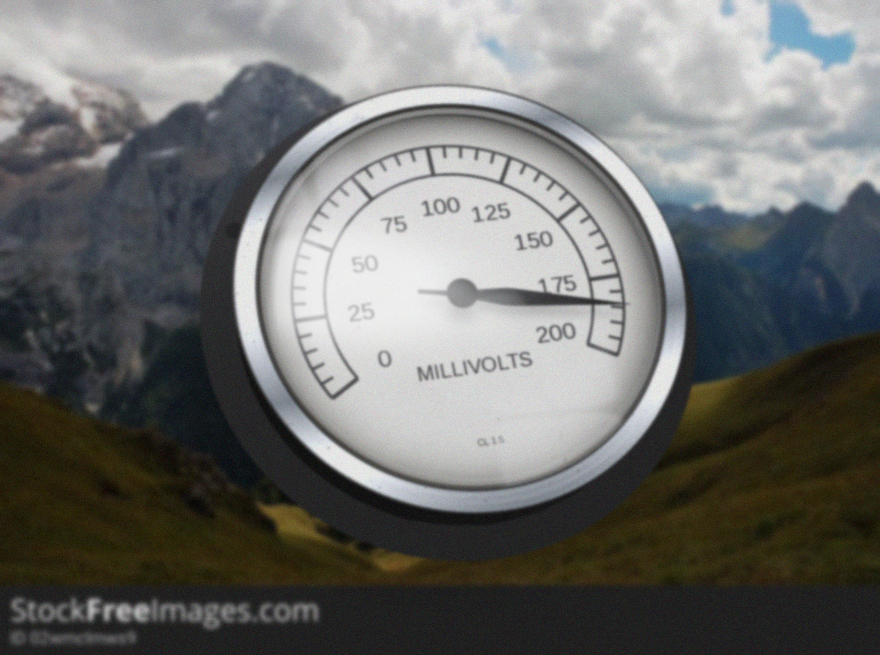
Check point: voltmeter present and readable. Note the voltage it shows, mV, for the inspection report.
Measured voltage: 185 mV
